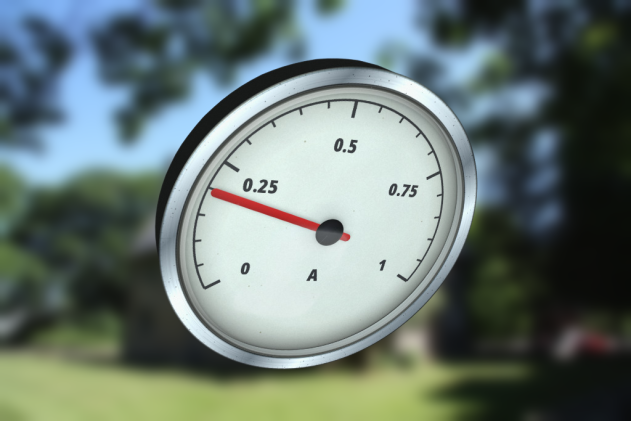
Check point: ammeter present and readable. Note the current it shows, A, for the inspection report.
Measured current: 0.2 A
